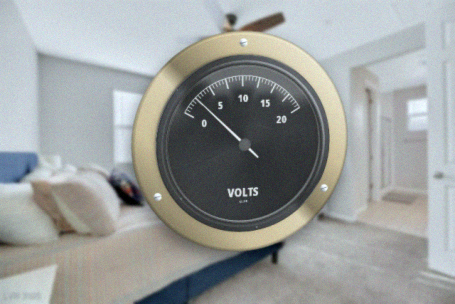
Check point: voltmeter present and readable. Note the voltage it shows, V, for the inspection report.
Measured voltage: 2.5 V
